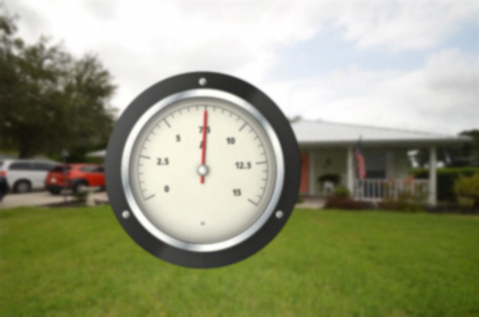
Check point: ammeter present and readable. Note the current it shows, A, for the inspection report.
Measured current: 7.5 A
